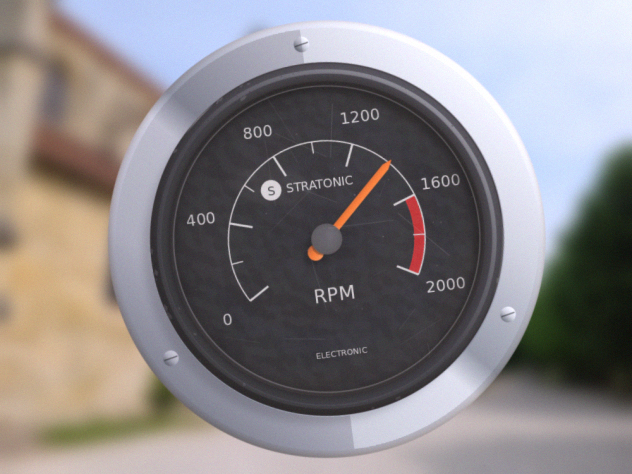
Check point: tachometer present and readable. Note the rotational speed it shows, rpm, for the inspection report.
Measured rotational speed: 1400 rpm
